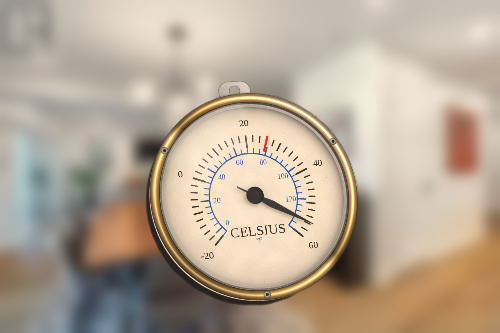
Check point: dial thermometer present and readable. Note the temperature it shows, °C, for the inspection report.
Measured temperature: 56 °C
